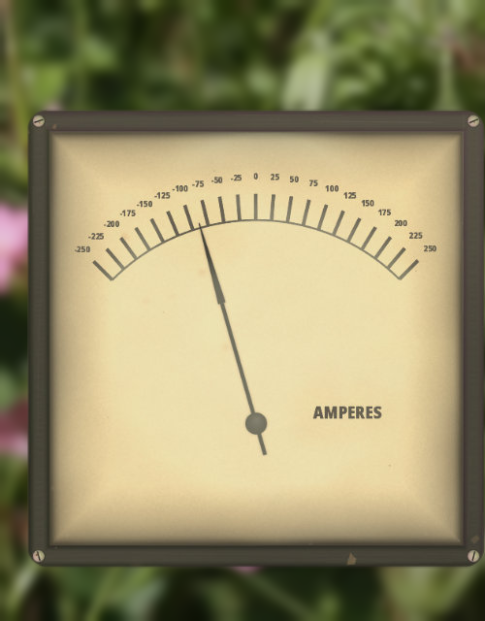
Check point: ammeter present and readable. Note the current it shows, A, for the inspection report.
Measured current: -87.5 A
